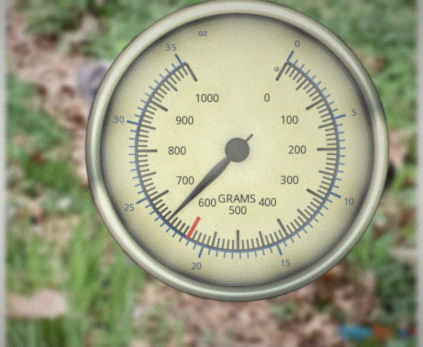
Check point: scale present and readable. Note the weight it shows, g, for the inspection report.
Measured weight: 650 g
